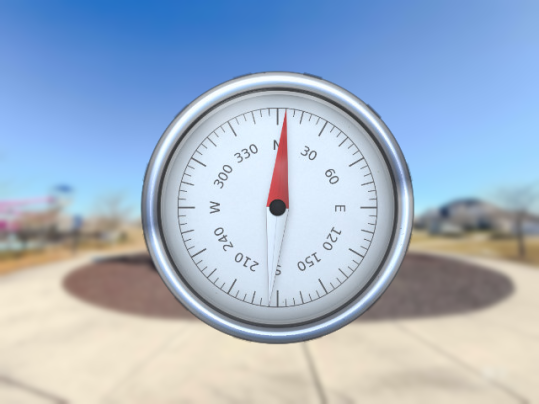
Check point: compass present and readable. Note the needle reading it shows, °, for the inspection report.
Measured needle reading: 5 °
